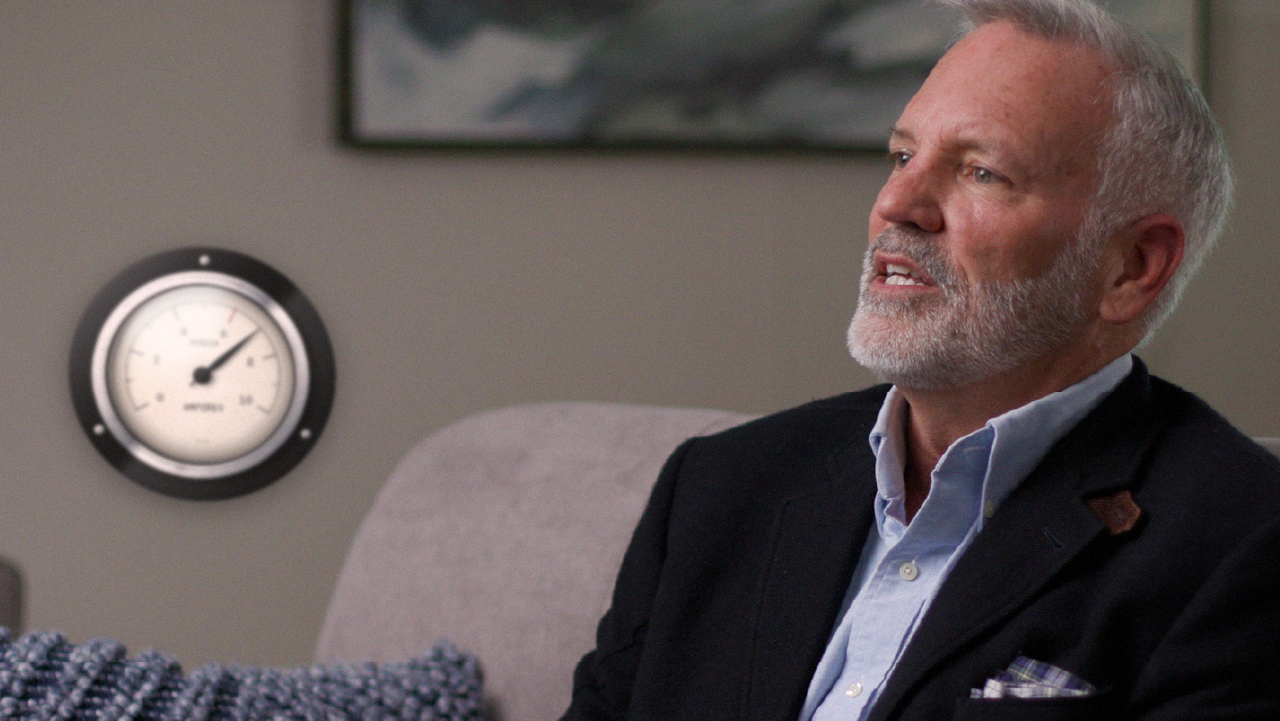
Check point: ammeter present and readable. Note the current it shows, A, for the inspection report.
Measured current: 7 A
